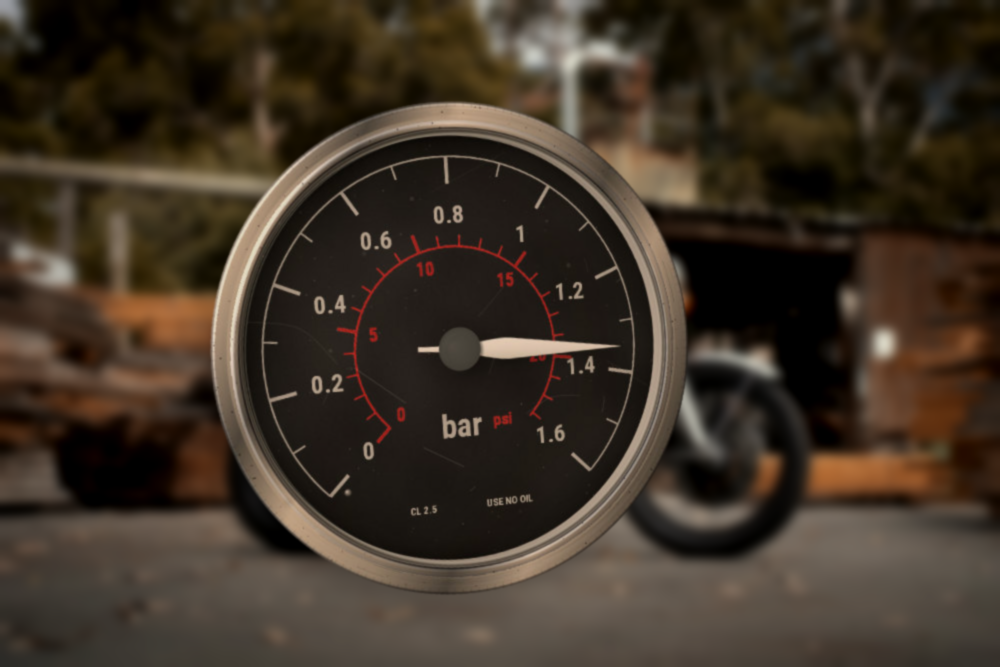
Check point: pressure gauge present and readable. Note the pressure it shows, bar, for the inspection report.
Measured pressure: 1.35 bar
